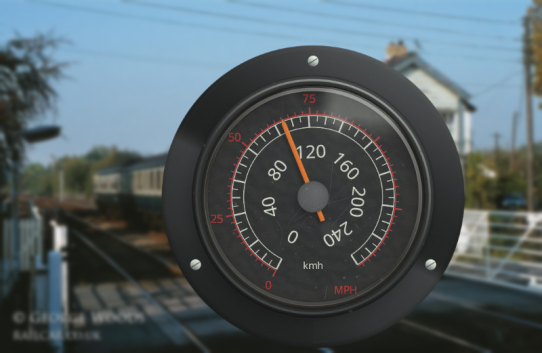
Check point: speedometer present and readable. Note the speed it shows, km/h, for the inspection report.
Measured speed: 105 km/h
